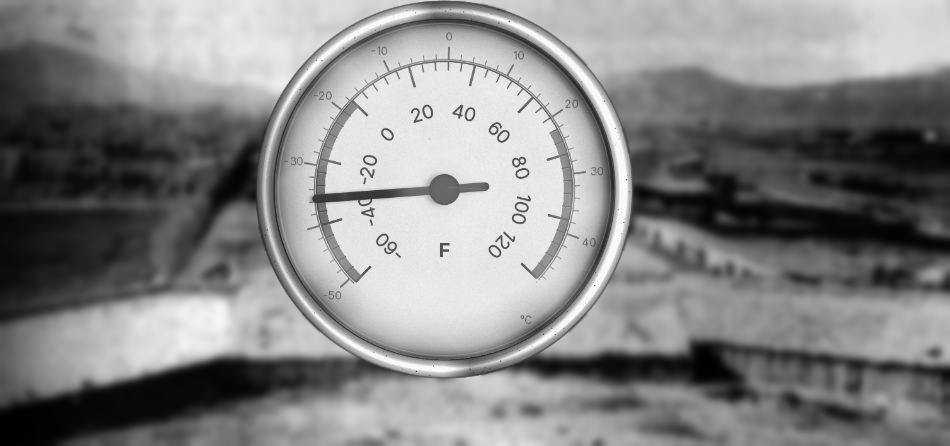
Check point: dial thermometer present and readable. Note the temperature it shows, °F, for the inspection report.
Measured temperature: -32 °F
